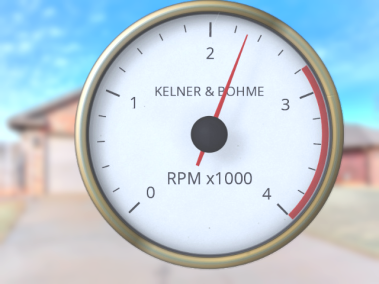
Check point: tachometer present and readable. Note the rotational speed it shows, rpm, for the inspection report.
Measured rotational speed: 2300 rpm
